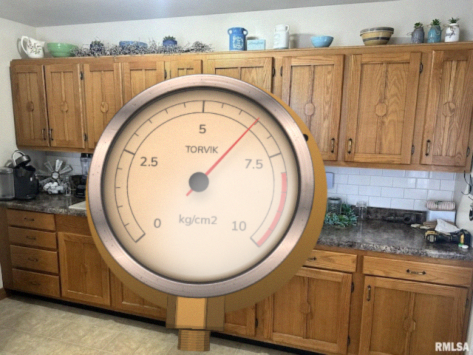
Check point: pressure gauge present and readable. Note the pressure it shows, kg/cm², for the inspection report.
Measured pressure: 6.5 kg/cm²
